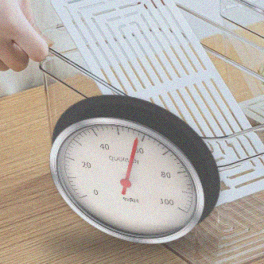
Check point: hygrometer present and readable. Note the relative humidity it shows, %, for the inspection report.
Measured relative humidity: 58 %
